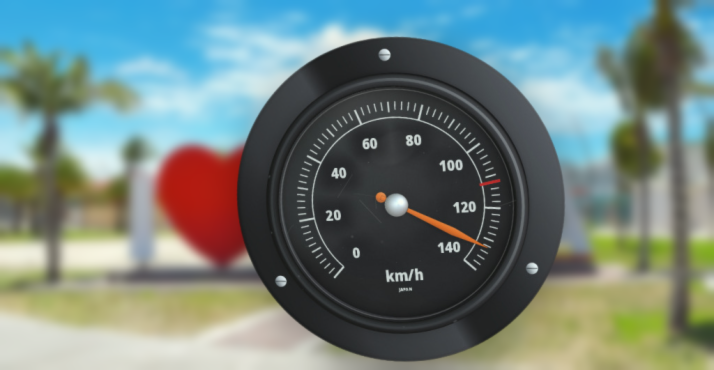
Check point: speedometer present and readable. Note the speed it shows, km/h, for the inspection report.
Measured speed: 132 km/h
